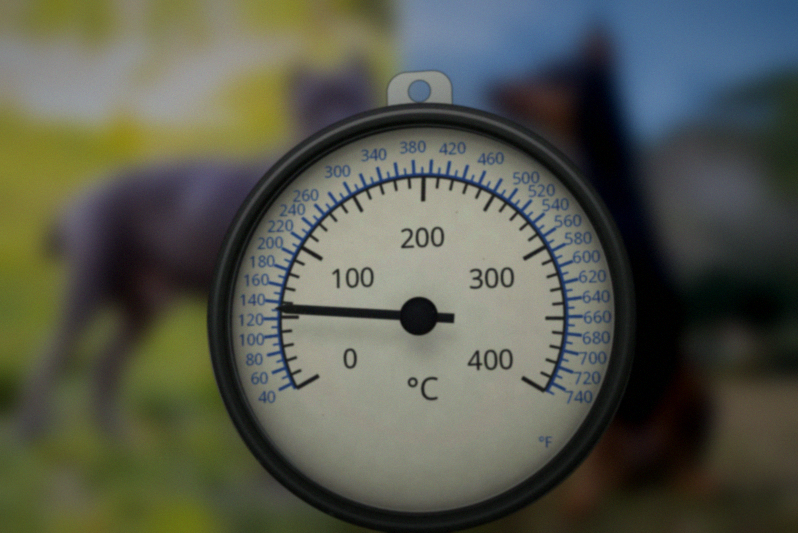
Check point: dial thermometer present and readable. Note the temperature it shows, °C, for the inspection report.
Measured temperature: 55 °C
